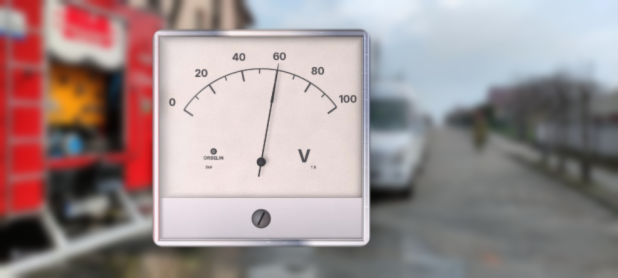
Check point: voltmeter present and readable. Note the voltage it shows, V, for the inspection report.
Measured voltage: 60 V
